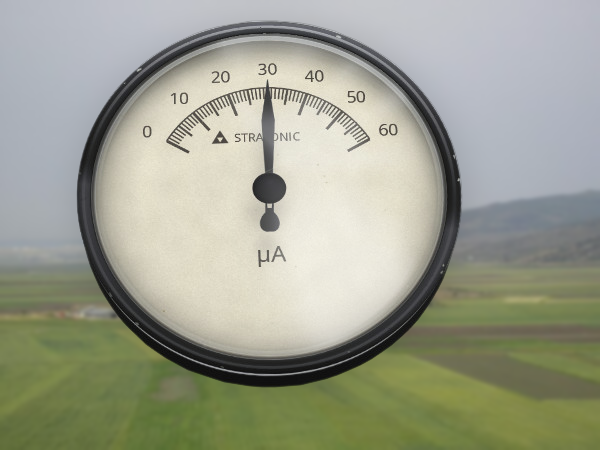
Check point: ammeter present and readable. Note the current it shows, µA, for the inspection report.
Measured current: 30 µA
